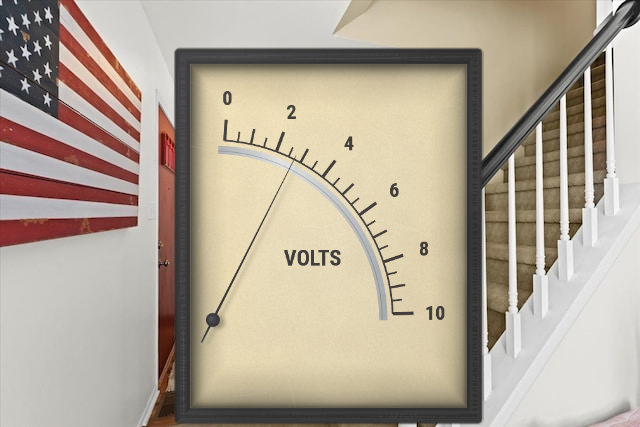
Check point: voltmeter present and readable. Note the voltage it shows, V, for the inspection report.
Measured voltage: 2.75 V
